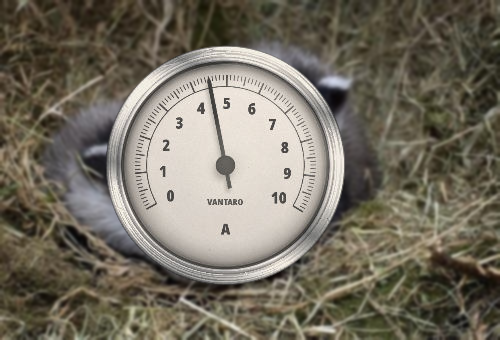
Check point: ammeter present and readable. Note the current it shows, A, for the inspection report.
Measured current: 4.5 A
